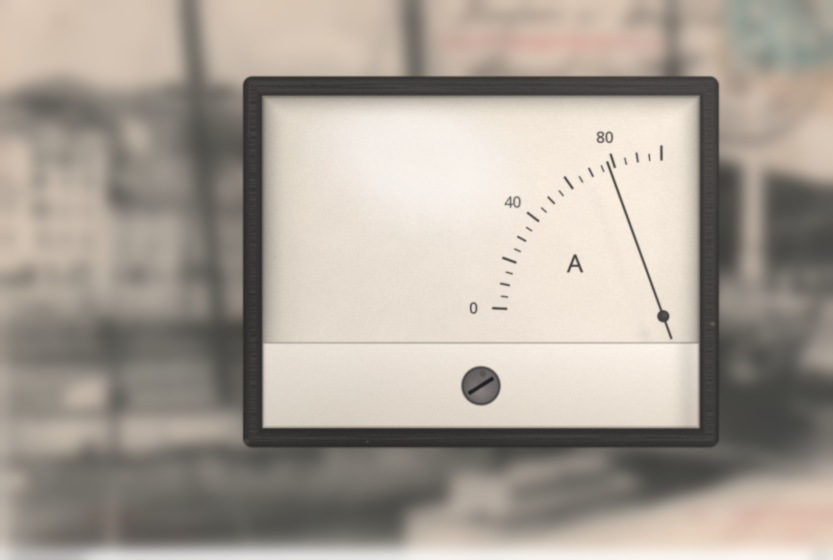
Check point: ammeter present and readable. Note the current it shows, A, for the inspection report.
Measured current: 77.5 A
